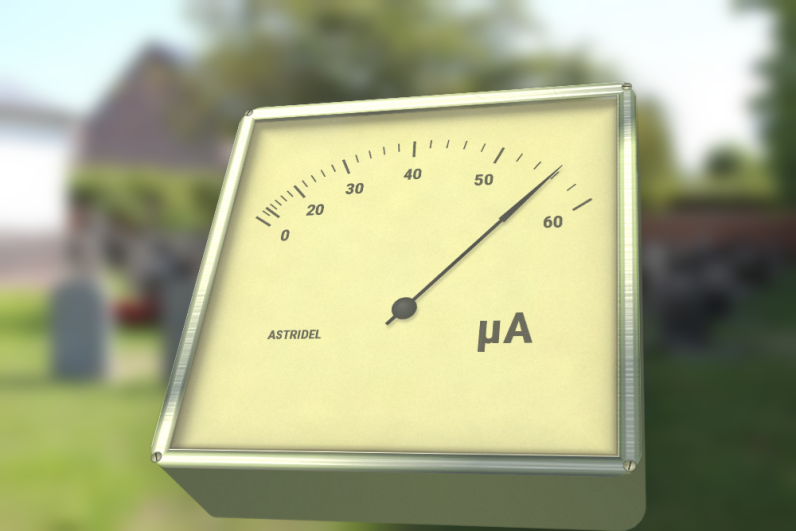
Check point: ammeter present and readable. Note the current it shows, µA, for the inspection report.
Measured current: 56 µA
